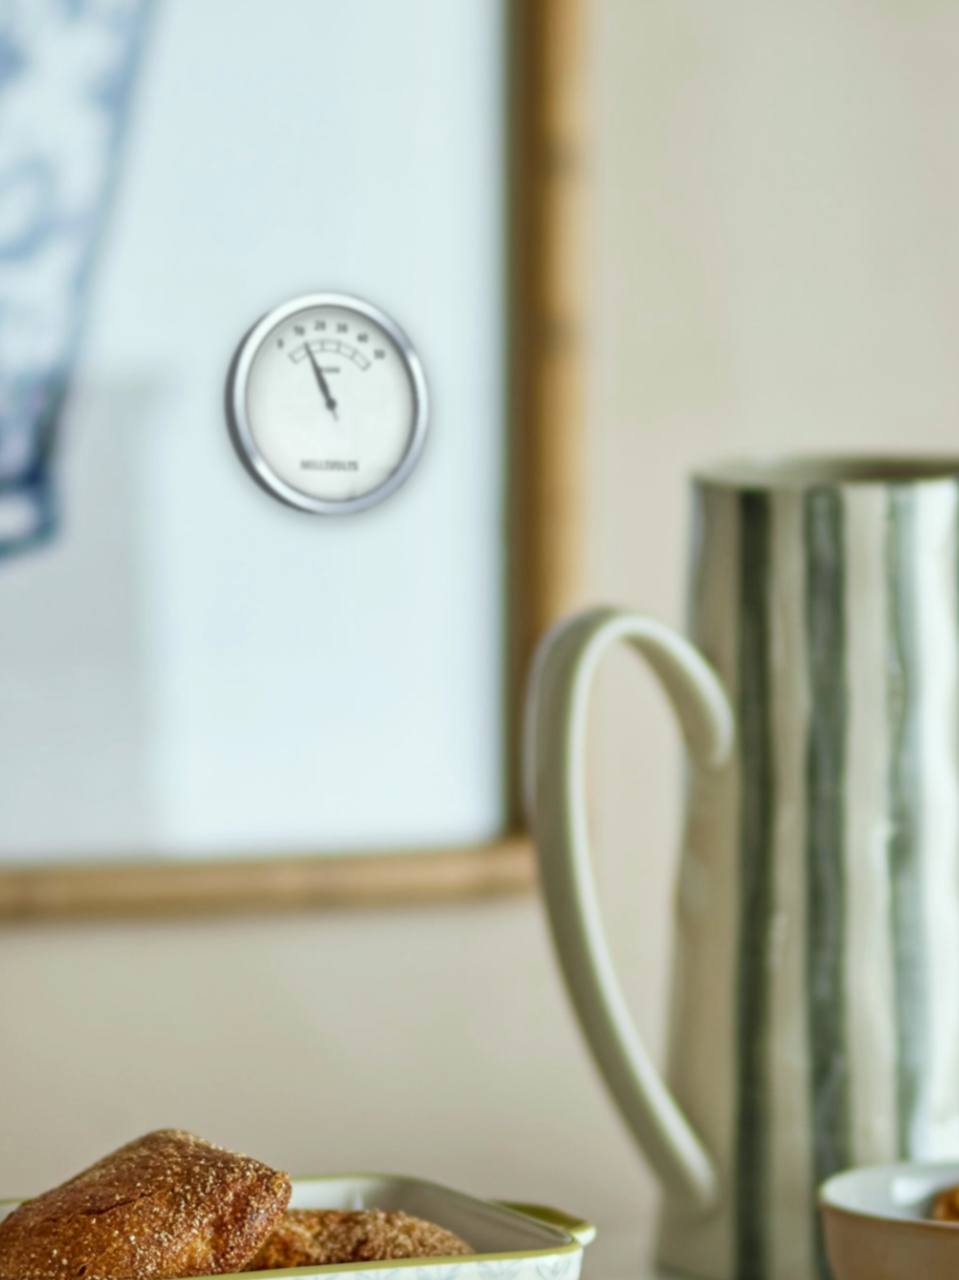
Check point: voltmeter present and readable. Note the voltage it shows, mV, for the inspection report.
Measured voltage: 10 mV
